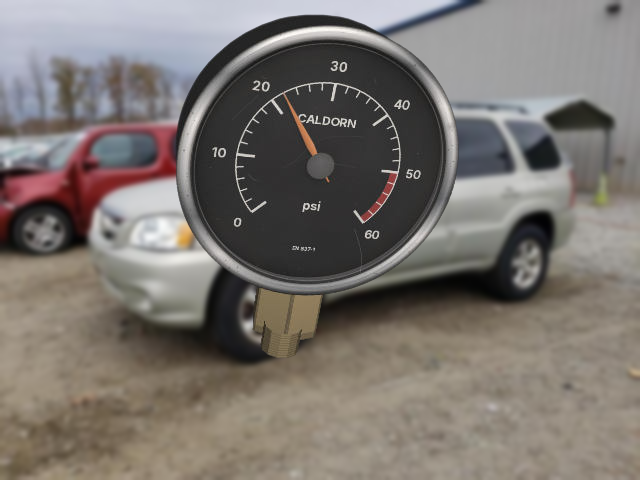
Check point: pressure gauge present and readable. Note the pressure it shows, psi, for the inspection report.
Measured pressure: 22 psi
